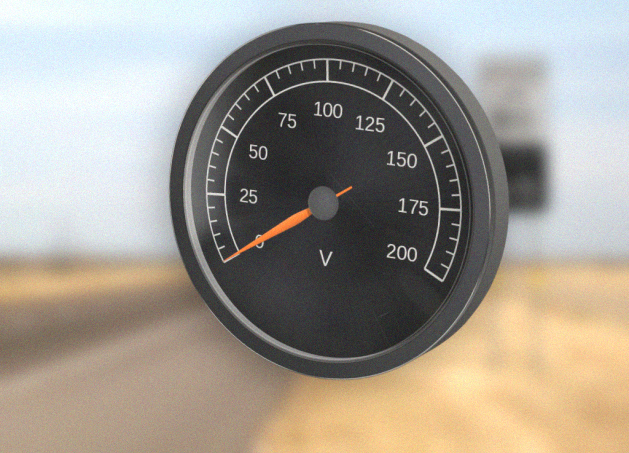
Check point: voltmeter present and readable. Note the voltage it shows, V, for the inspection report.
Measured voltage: 0 V
